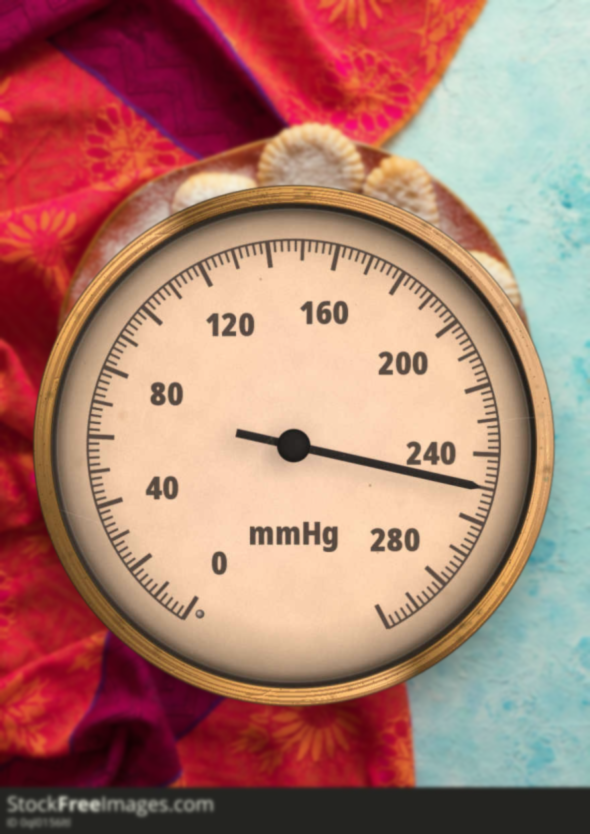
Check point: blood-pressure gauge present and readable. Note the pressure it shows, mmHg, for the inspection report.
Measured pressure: 250 mmHg
